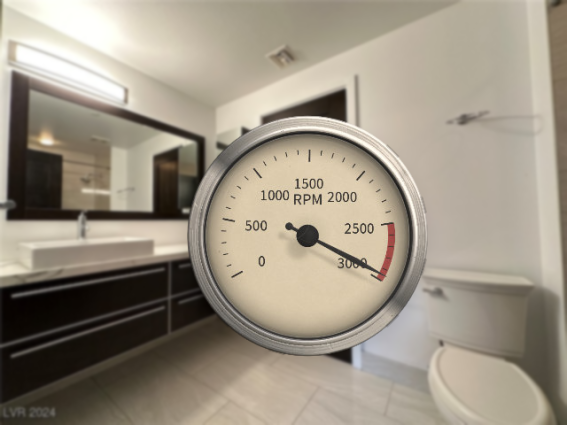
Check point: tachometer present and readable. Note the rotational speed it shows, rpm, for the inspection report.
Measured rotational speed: 2950 rpm
